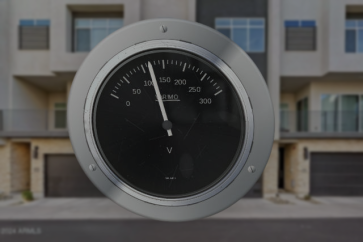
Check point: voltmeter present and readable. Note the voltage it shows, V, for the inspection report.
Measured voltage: 120 V
